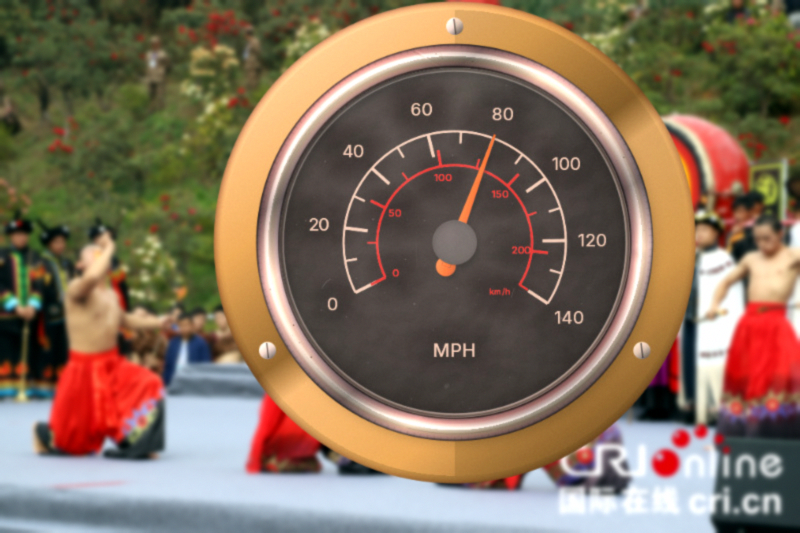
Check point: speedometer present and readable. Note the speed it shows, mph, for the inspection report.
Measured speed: 80 mph
